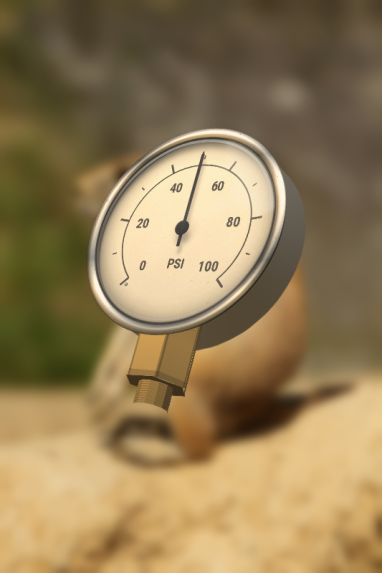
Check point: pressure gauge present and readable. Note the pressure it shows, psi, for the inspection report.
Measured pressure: 50 psi
